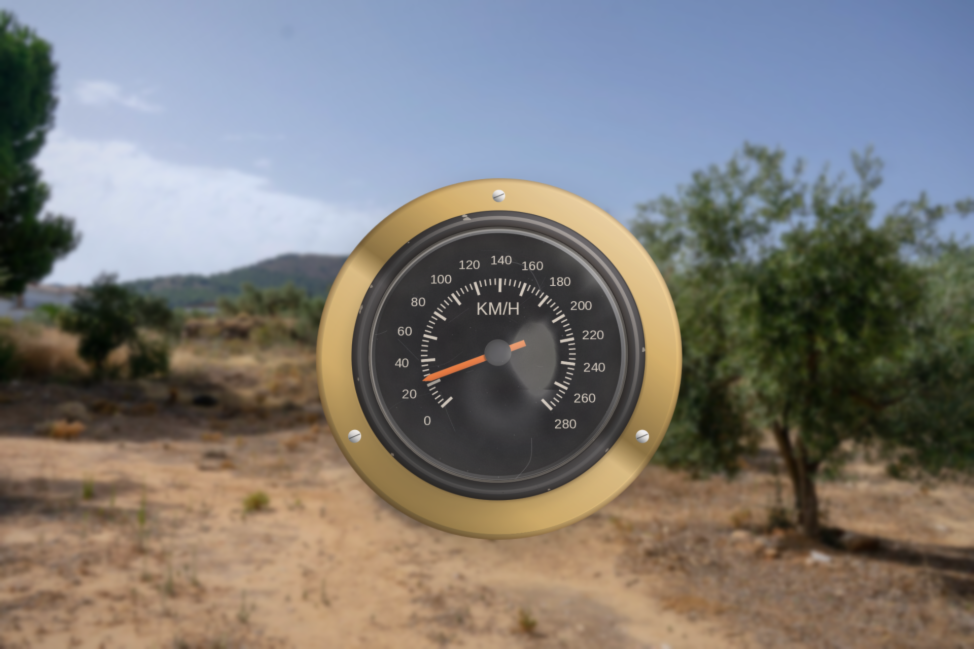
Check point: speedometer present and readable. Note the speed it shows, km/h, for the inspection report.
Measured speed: 24 km/h
